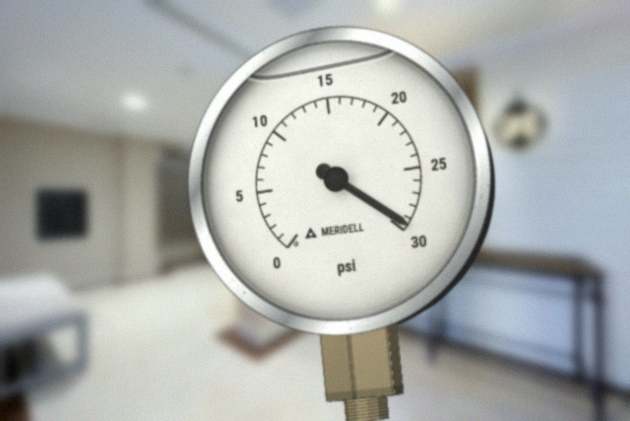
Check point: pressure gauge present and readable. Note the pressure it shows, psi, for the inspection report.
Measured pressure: 29.5 psi
